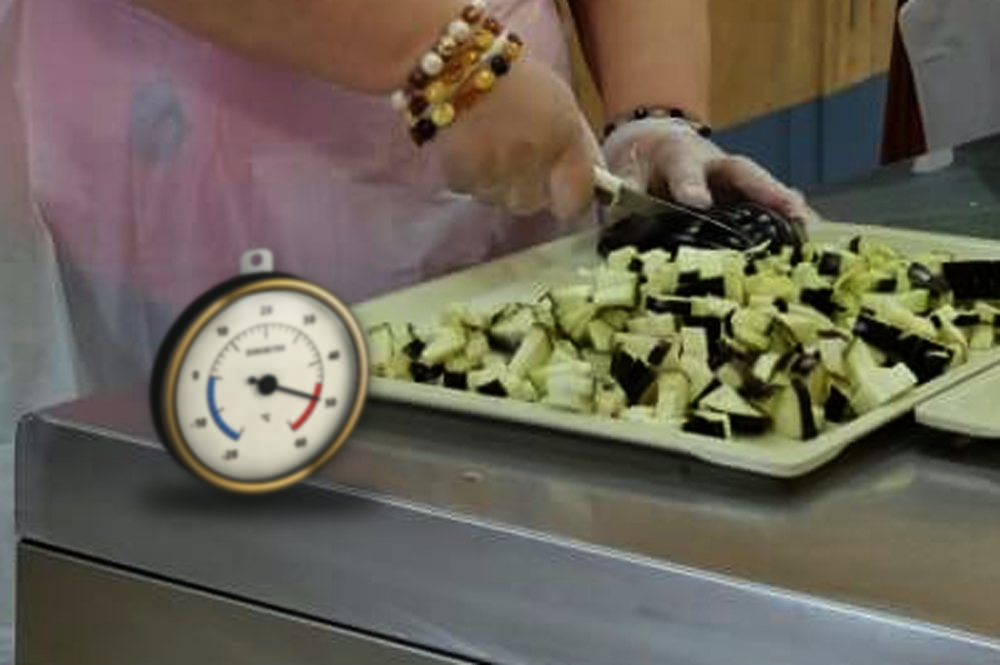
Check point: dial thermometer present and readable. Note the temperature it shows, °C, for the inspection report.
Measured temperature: 50 °C
